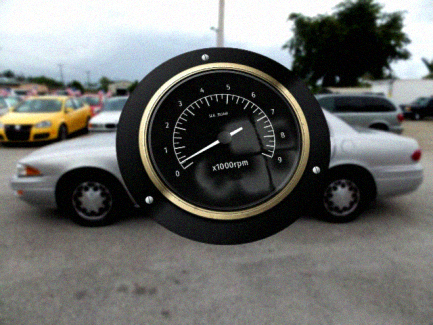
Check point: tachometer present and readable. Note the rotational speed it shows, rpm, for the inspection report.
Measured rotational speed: 250 rpm
